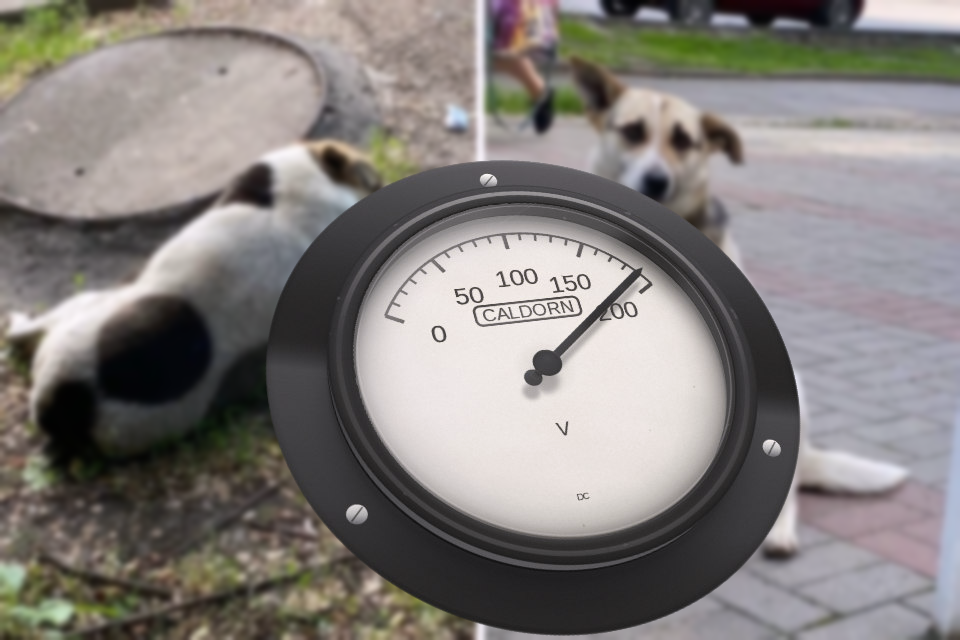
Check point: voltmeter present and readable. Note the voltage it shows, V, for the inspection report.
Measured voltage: 190 V
